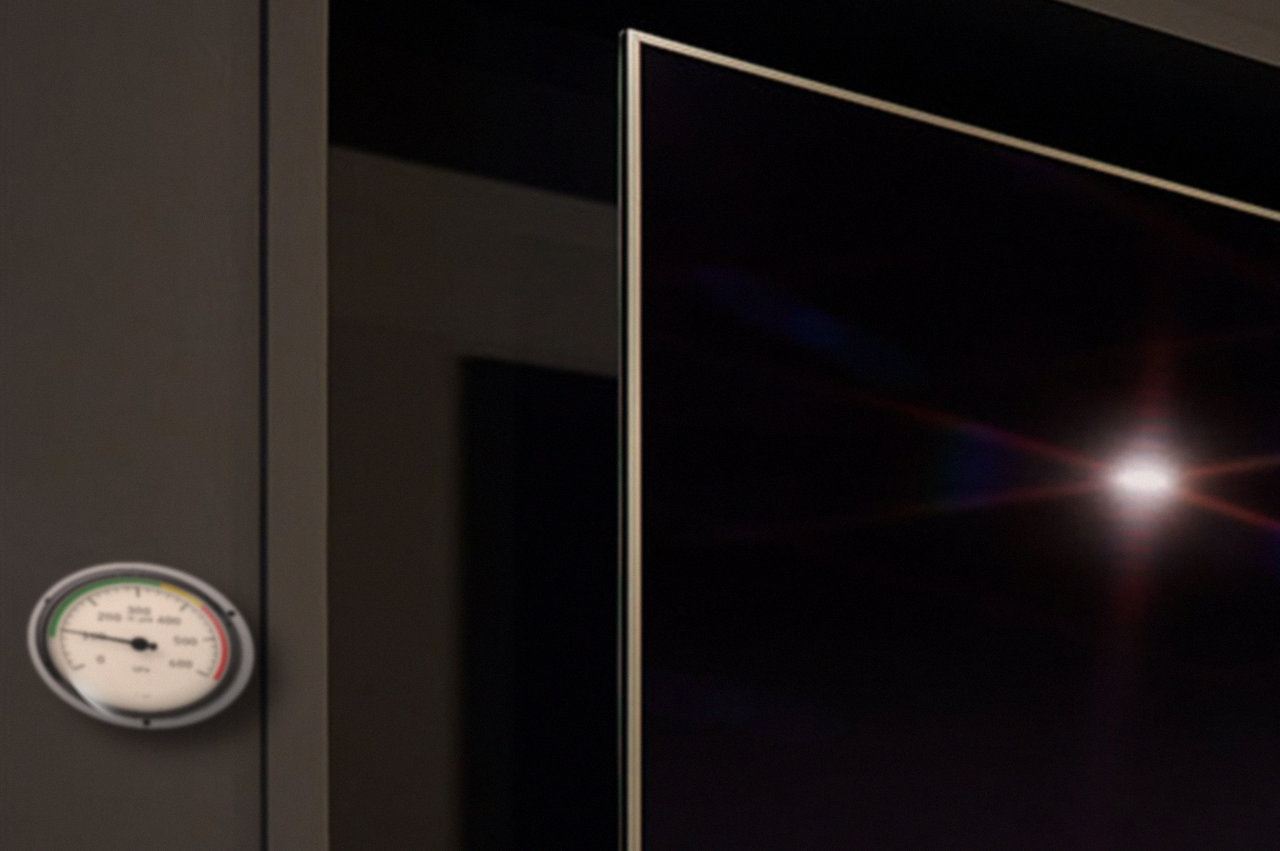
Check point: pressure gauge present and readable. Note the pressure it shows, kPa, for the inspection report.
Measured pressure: 100 kPa
